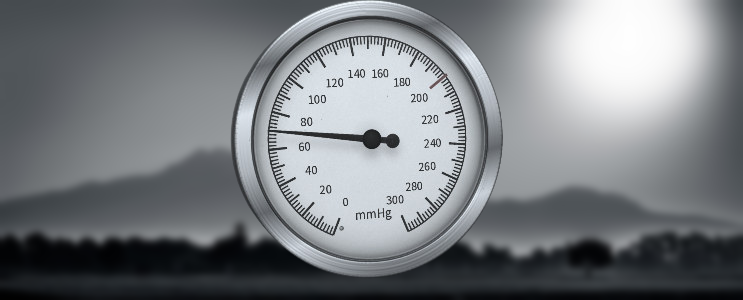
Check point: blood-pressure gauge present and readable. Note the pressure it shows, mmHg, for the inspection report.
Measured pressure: 70 mmHg
